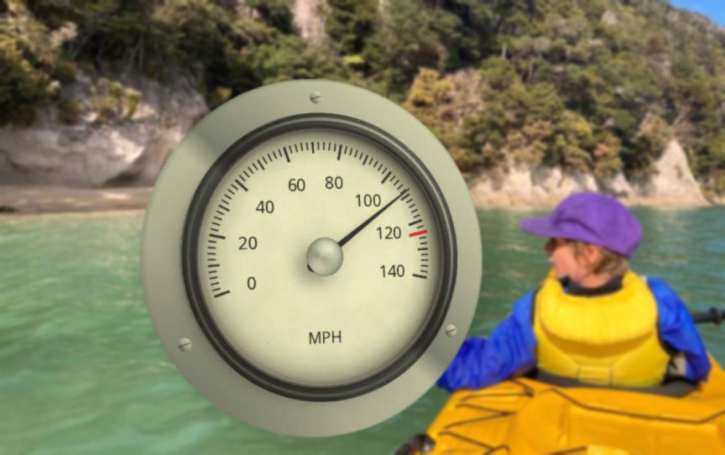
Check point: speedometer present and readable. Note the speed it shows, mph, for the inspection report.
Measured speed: 108 mph
